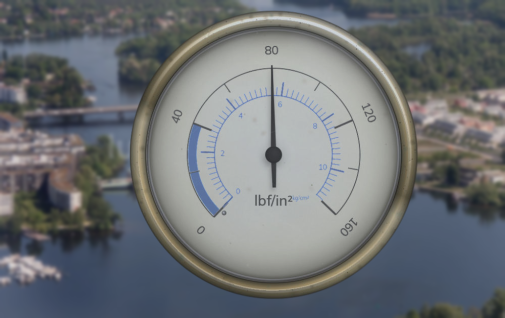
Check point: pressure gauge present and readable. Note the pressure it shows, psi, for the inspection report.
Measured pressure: 80 psi
